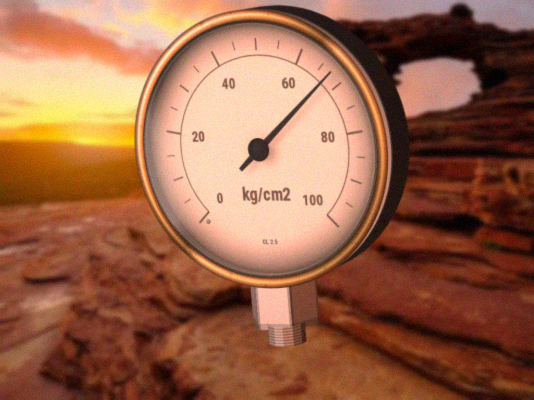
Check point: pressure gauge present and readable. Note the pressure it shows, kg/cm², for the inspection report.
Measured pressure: 67.5 kg/cm²
